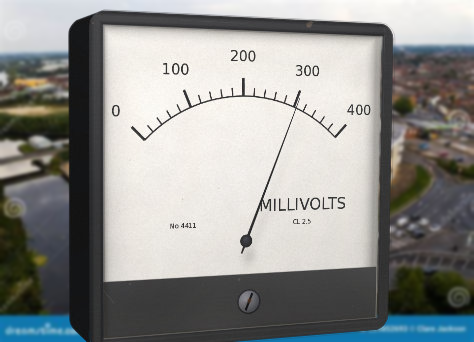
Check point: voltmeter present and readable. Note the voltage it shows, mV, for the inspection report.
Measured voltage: 300 mV
